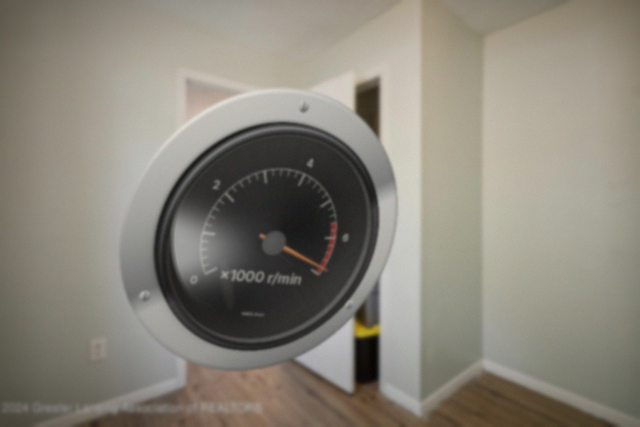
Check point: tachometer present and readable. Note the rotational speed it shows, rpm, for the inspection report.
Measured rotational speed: 6800 rpm
